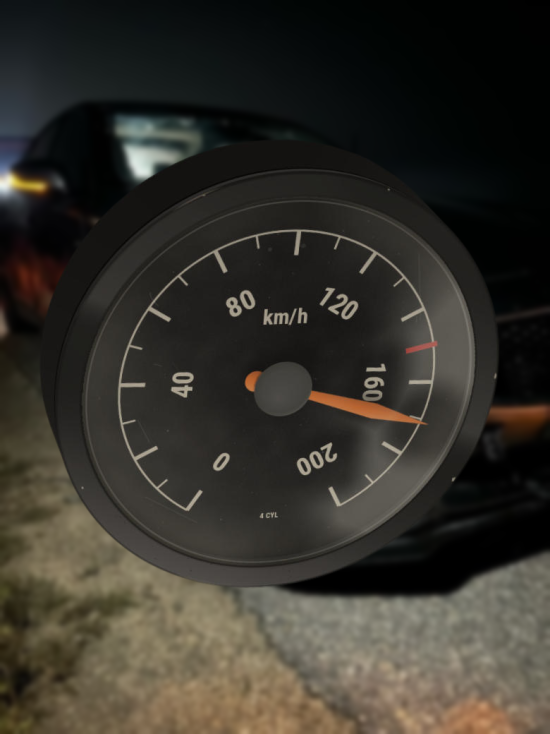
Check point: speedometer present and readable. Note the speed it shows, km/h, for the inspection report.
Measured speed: 170 km/h
